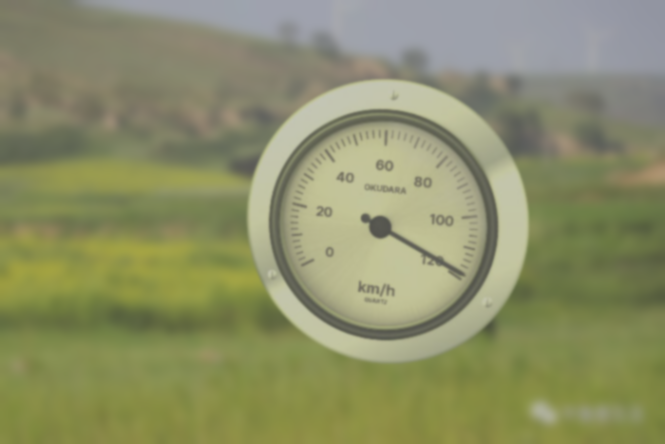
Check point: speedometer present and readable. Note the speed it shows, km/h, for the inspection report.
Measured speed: 118 km/h
